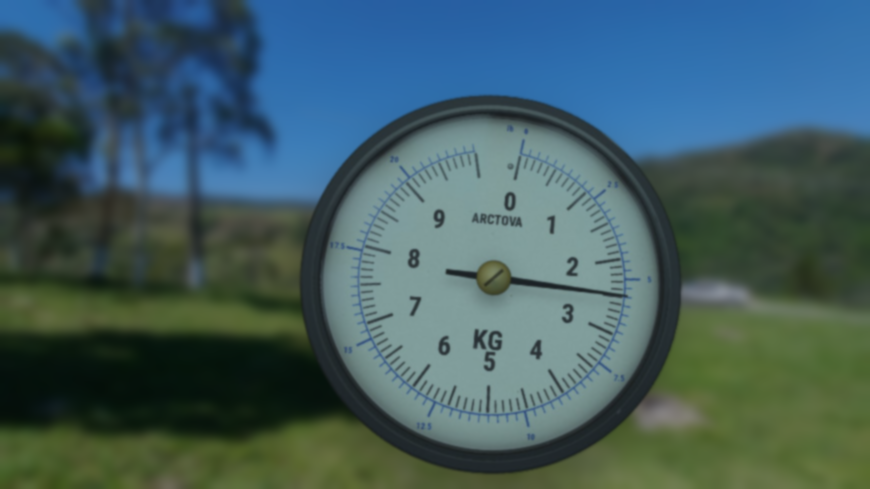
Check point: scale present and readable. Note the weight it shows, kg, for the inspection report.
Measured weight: 2.5 kg
